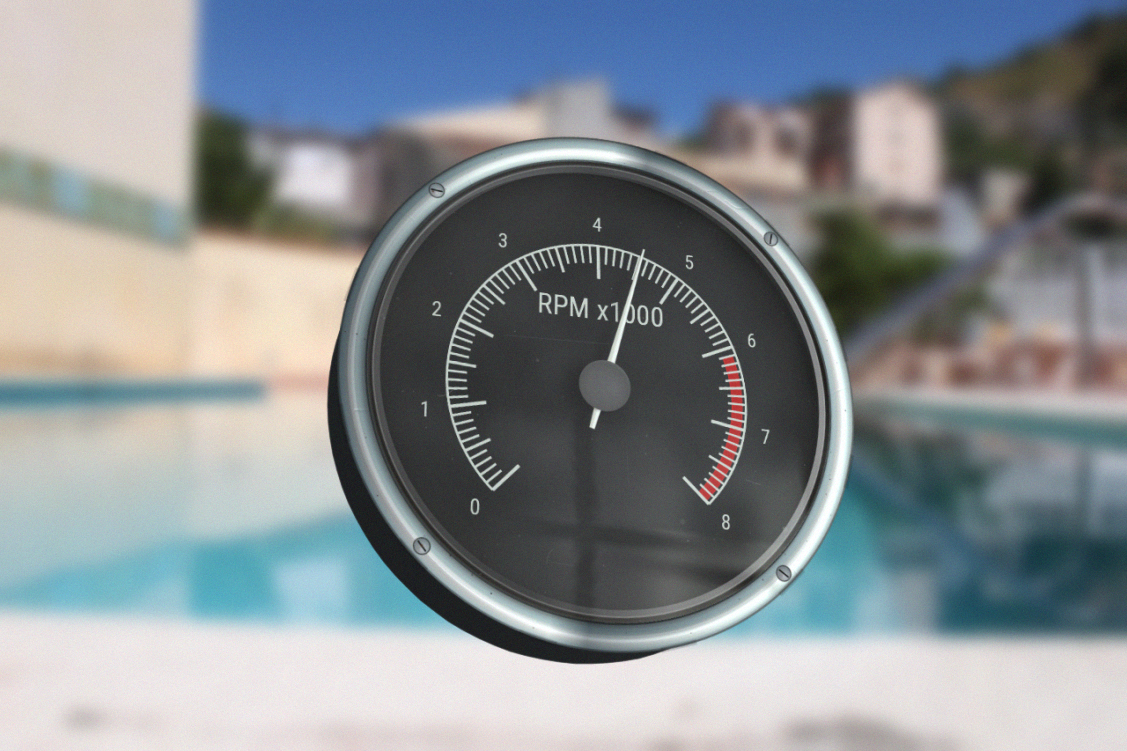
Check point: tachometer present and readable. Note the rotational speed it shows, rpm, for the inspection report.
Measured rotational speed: 4500 rpm
